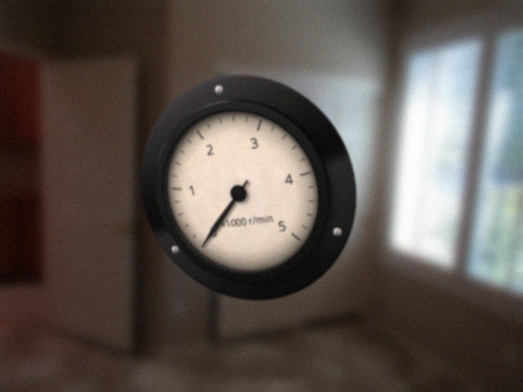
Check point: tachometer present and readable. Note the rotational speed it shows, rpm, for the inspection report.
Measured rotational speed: 0 rpm
